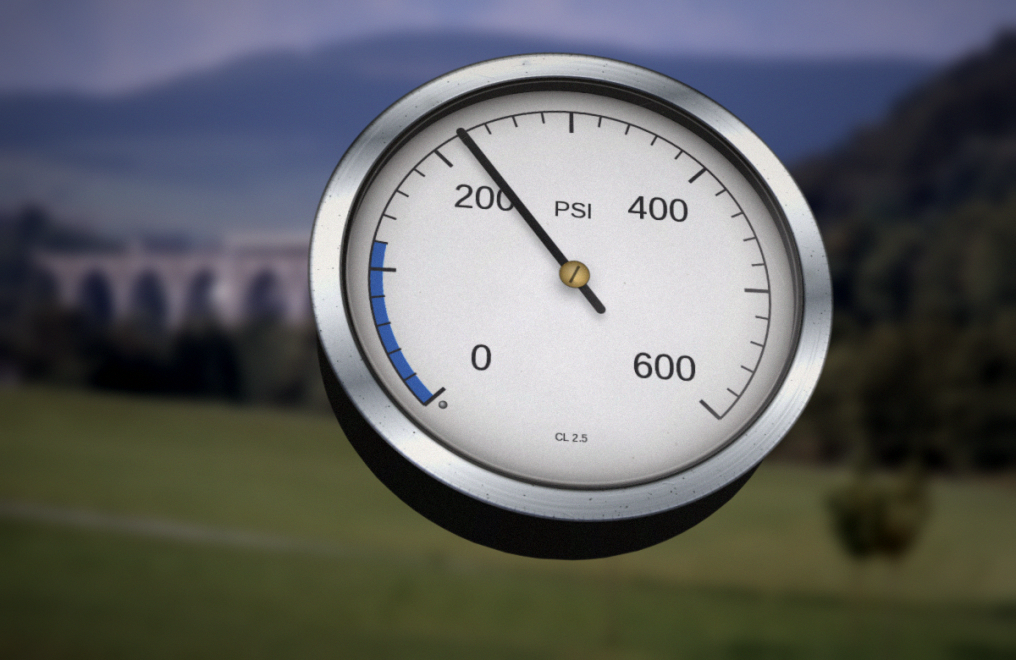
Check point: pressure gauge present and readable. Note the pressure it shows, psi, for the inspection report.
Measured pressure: 220 psi
